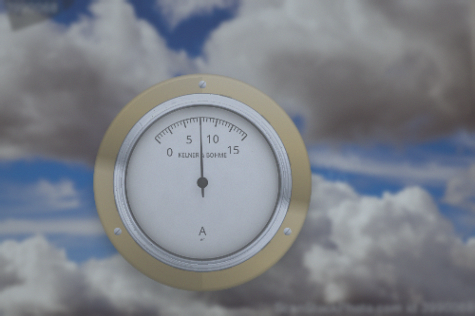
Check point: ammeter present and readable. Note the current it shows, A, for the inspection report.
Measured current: 7.5 A
